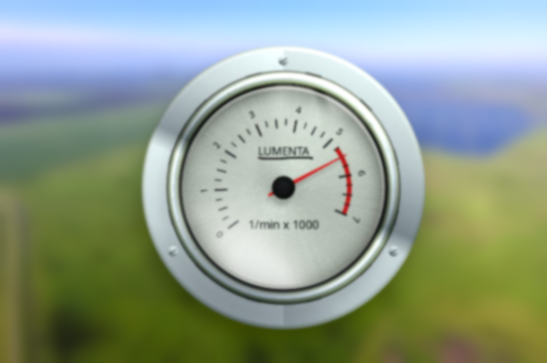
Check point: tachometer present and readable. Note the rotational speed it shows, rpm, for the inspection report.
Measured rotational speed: 5500 rpm
